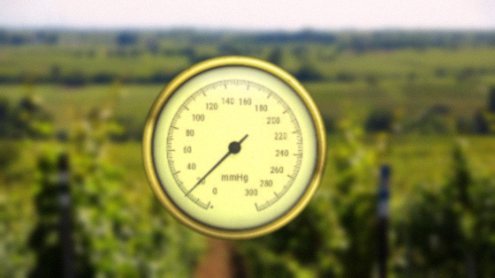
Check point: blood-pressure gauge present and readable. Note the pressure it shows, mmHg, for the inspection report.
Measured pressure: 20 mmHg
